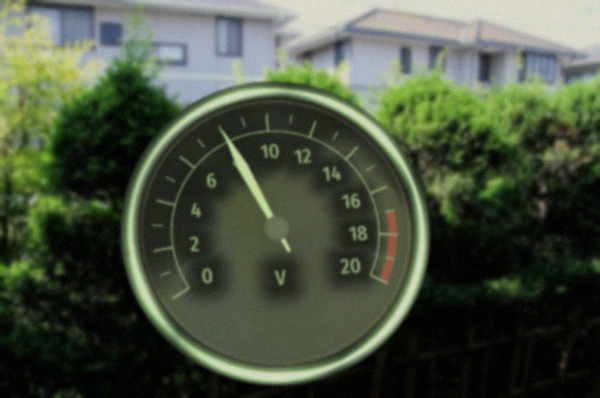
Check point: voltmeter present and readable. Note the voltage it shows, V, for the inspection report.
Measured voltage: 8 V
